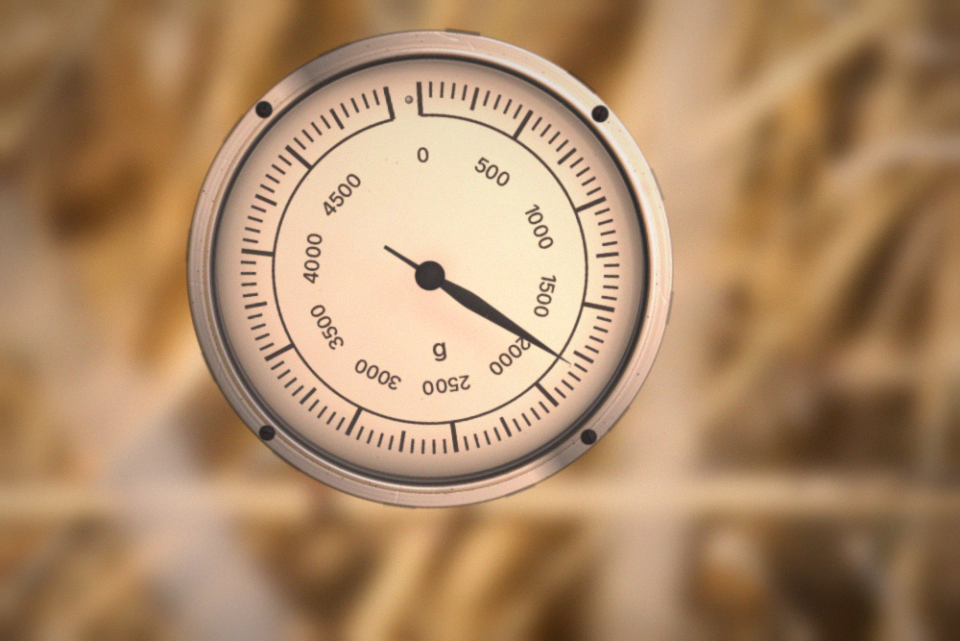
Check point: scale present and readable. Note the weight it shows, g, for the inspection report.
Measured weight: 1800 g
